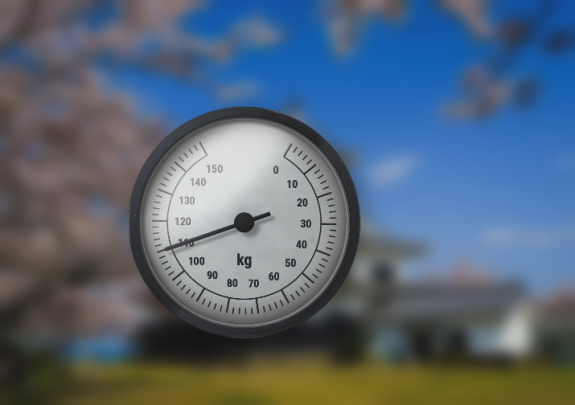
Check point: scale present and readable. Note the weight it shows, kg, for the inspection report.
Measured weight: 110 kg
